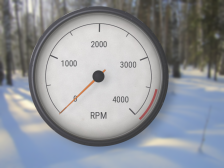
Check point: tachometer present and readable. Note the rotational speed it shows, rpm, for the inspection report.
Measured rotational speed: 0 rpm
